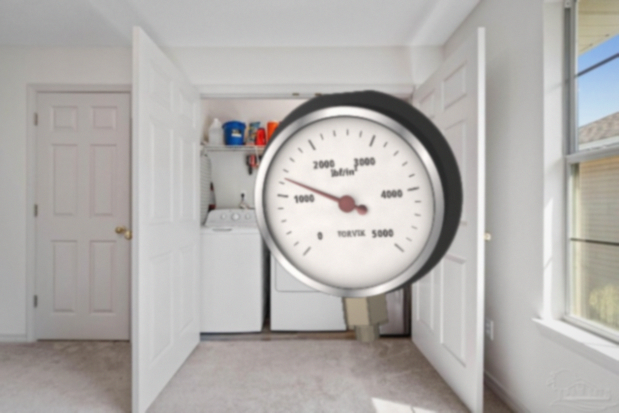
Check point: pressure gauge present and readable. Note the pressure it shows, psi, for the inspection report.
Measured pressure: 1300 psi
